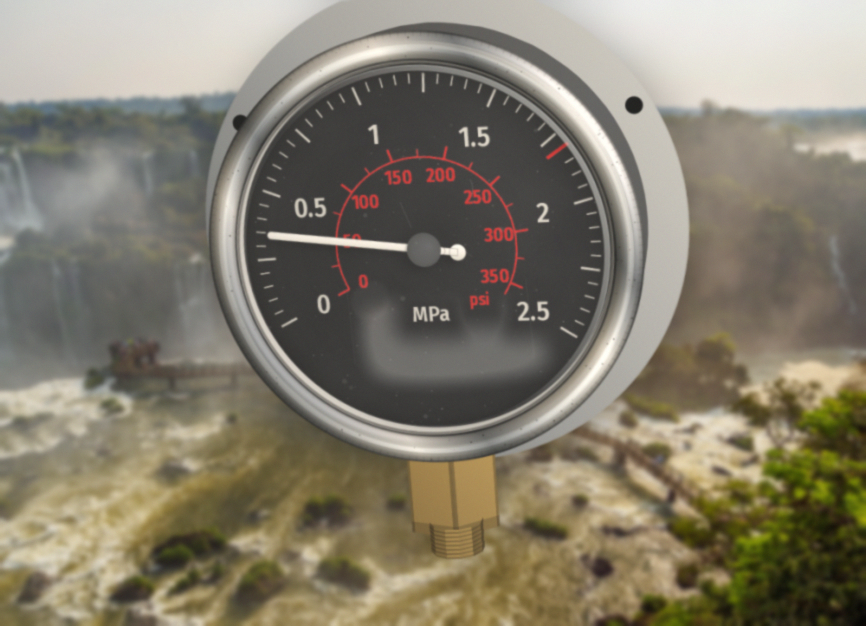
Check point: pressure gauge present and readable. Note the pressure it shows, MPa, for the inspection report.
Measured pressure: 0.35 MPa
